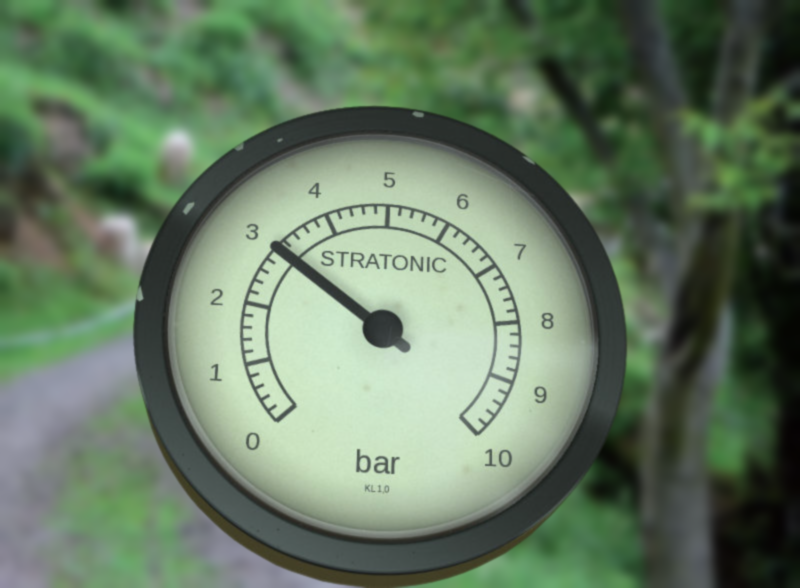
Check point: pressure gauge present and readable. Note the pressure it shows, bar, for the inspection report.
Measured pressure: 3 bar
